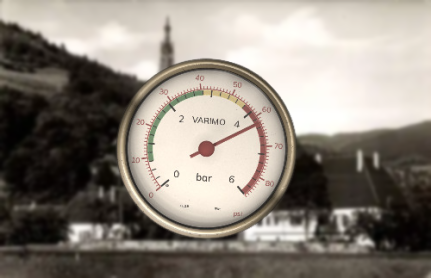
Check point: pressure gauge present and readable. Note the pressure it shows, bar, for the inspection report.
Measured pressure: 4.3 bar
